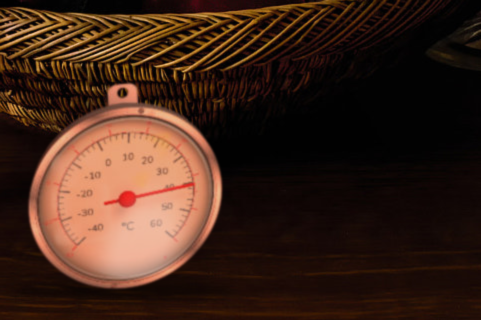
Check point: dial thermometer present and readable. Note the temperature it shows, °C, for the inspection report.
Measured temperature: 40 °C
